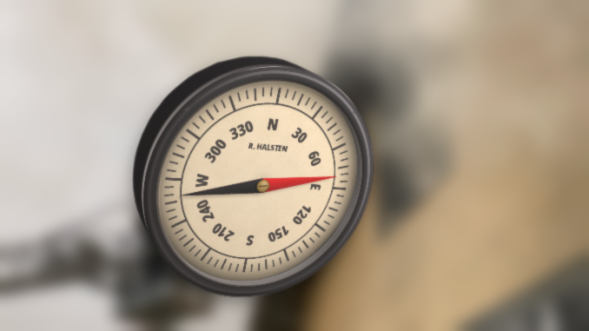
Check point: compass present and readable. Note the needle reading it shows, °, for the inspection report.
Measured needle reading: 80 °
